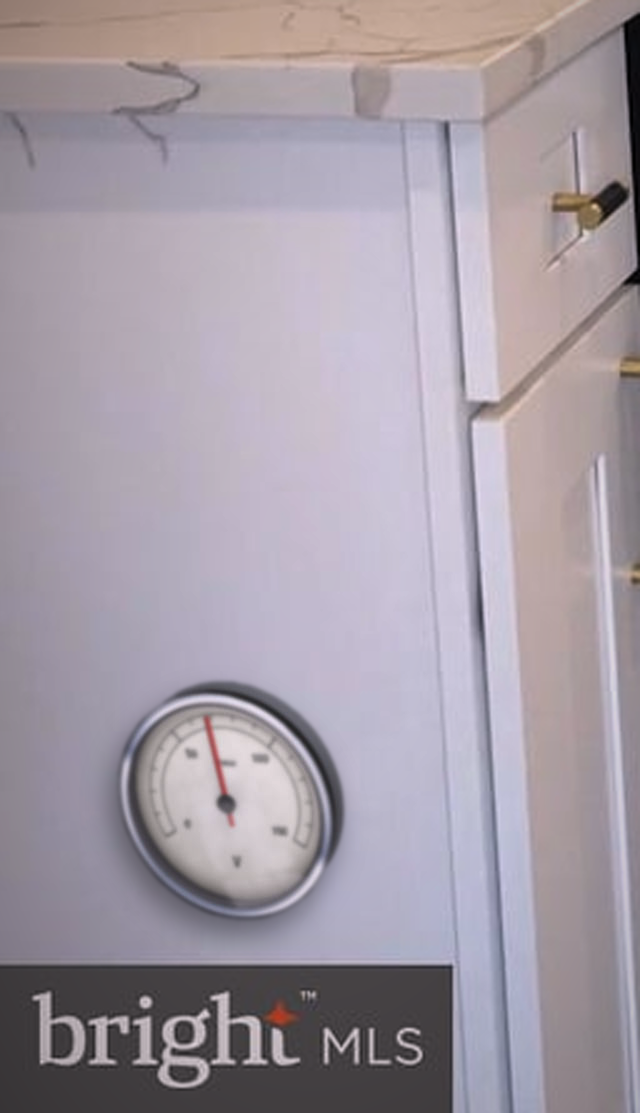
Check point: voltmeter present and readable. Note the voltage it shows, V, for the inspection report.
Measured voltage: 70 V
